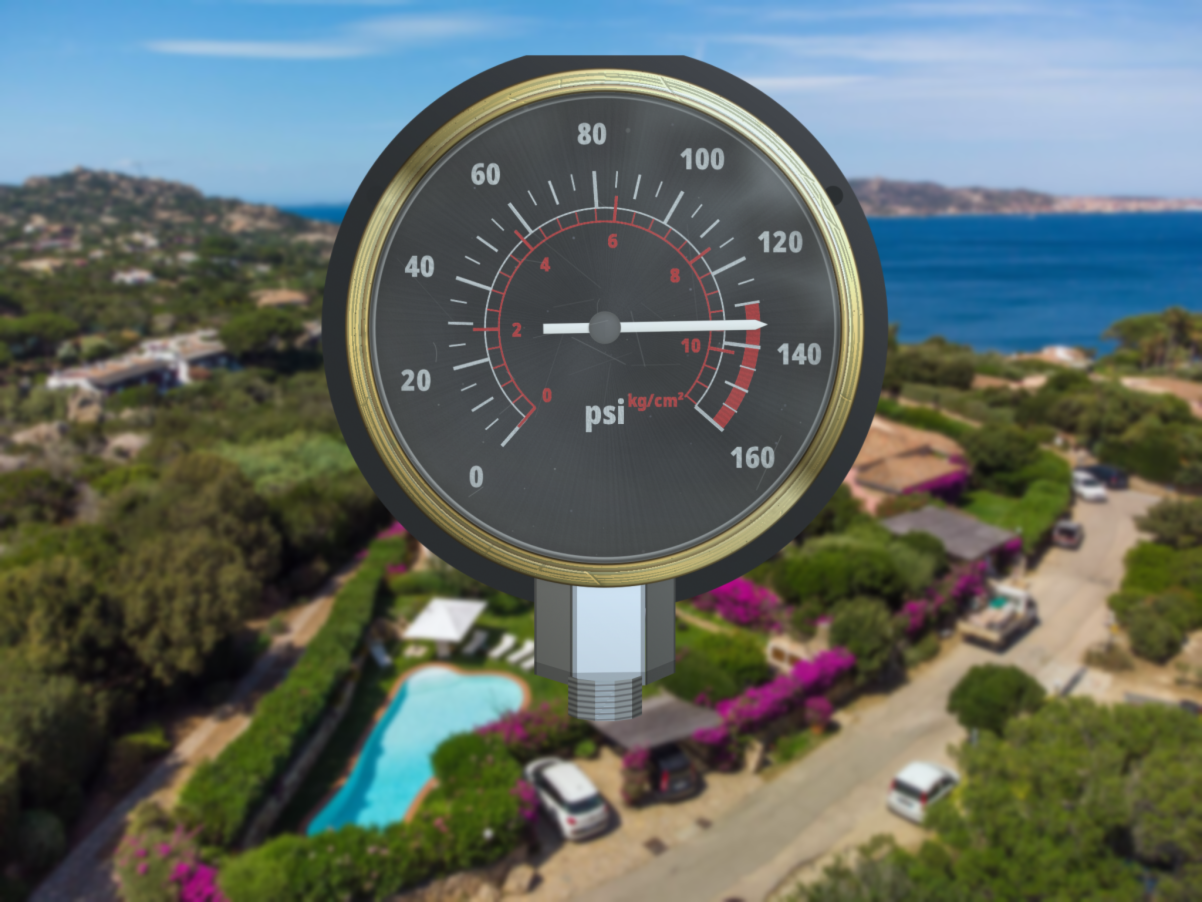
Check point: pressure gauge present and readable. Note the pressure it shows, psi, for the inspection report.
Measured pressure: 135 psi
